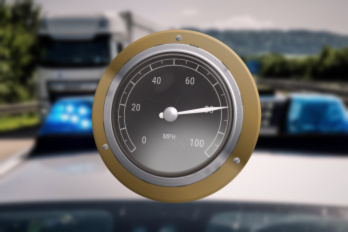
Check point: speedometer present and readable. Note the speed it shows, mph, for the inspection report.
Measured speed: 80 mph
